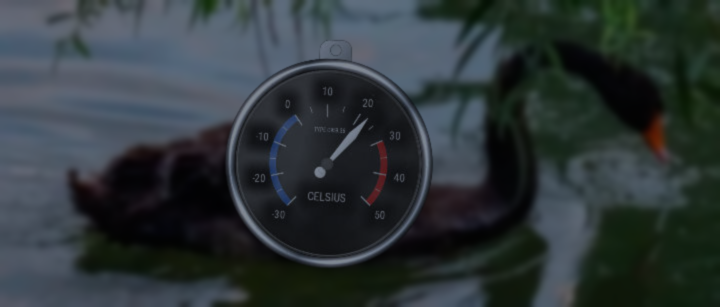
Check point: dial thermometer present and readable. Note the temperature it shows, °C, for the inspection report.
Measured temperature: 22.5 °C
